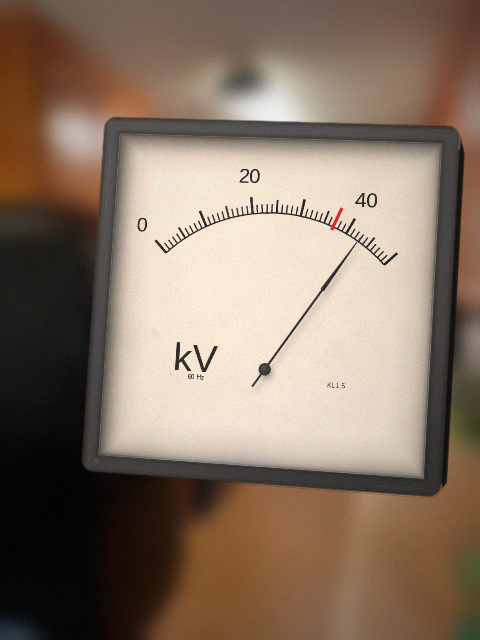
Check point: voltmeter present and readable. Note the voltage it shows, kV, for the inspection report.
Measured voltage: 43 kV
